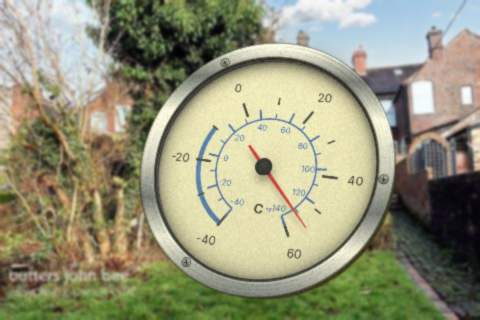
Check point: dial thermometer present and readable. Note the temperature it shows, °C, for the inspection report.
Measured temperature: 55 °C
